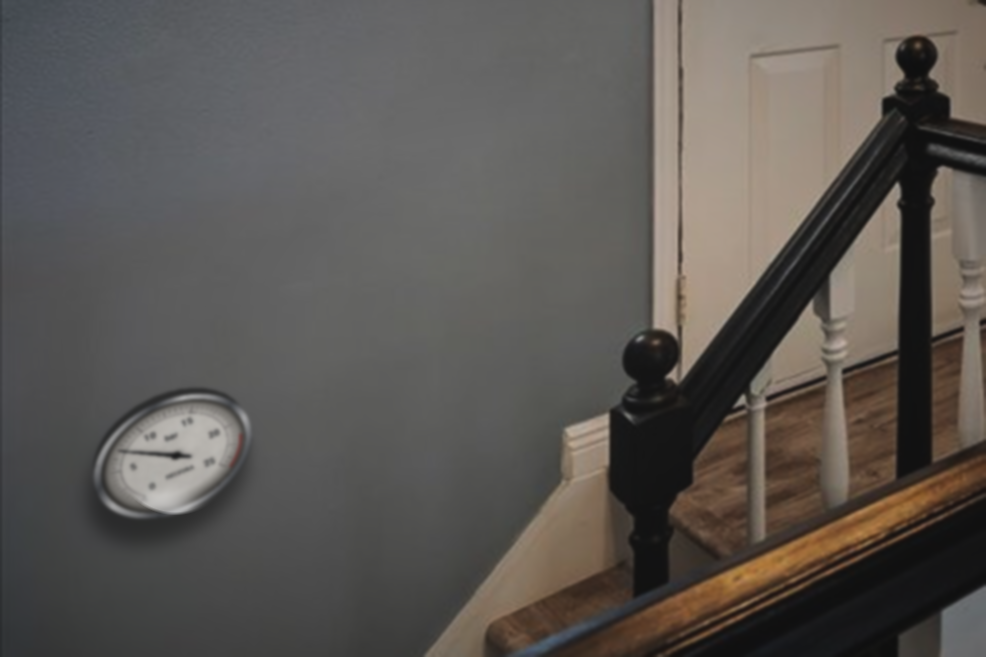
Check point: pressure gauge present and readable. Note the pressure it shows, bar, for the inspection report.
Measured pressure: 7.5 bar
